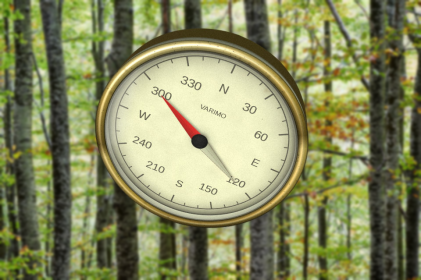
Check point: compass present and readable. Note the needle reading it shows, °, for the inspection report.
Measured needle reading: 300 °
